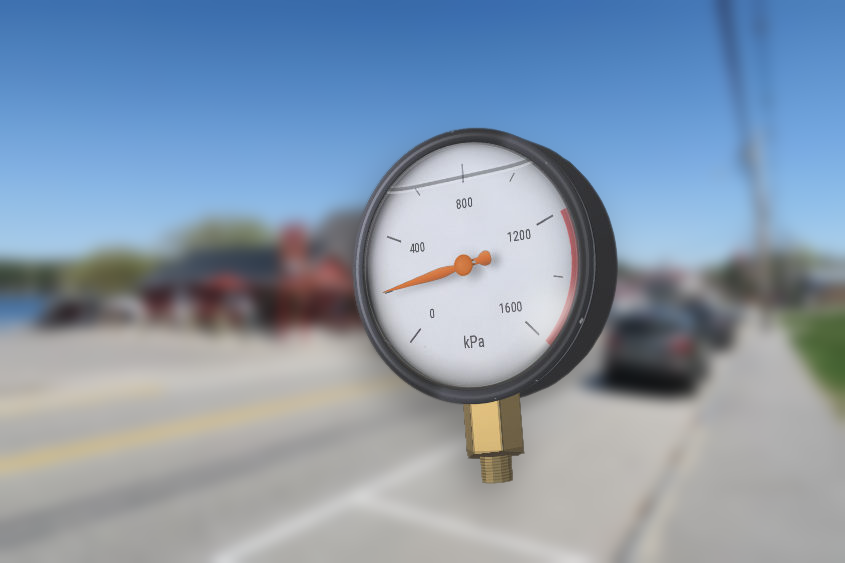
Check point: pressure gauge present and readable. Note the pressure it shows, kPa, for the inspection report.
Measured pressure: 200 kPa
